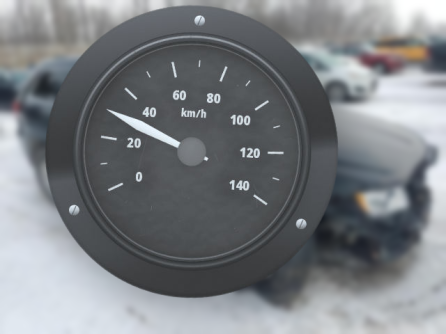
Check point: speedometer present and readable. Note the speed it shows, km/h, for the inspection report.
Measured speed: 30 km/h
